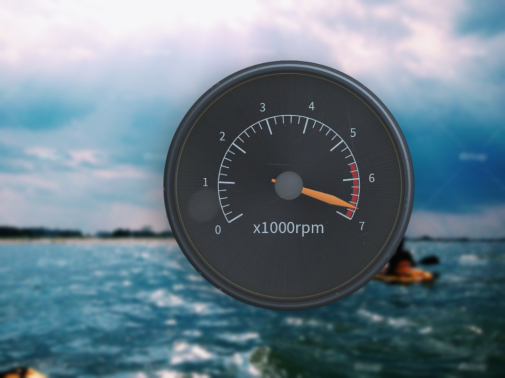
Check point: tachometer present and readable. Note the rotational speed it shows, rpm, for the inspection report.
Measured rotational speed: 6700 rpm
